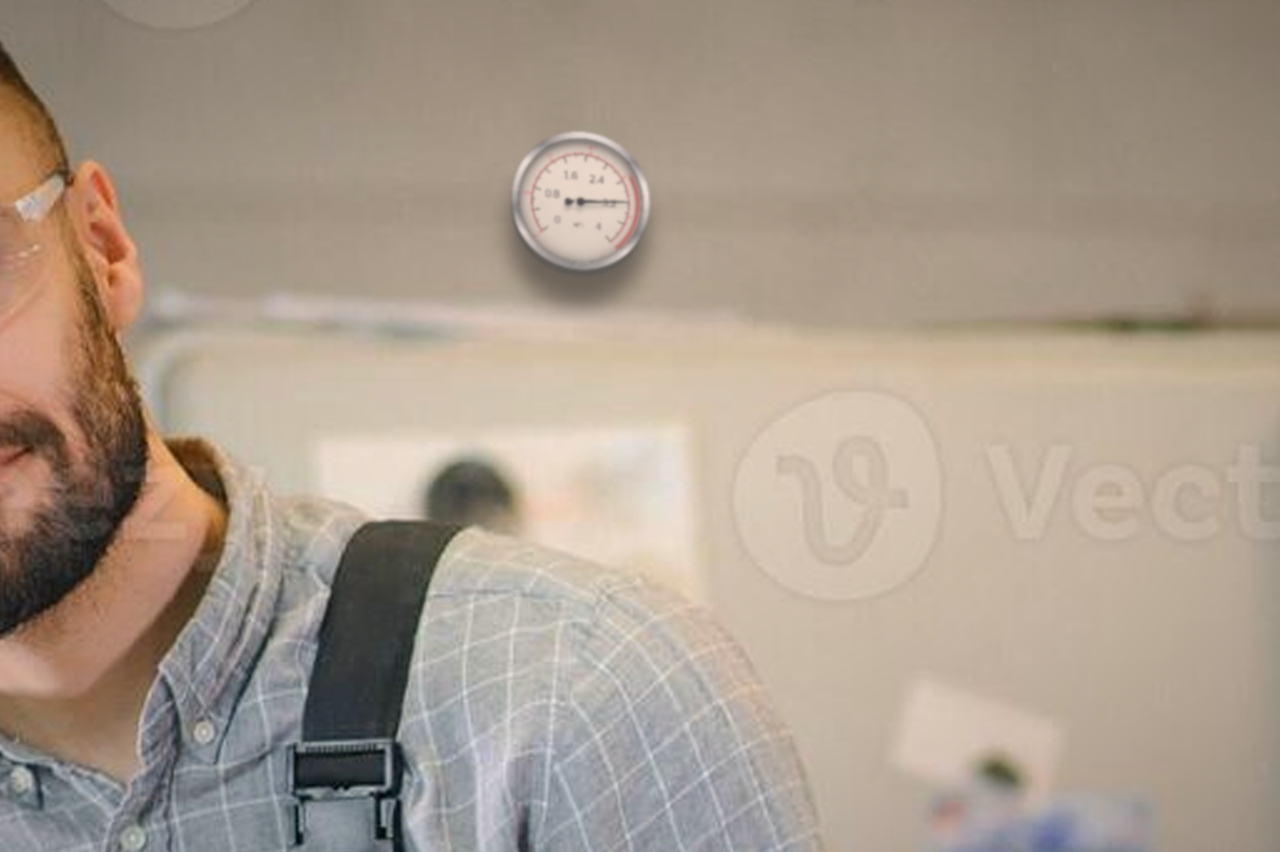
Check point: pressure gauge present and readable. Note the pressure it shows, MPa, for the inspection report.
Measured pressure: 3.2 MPa
